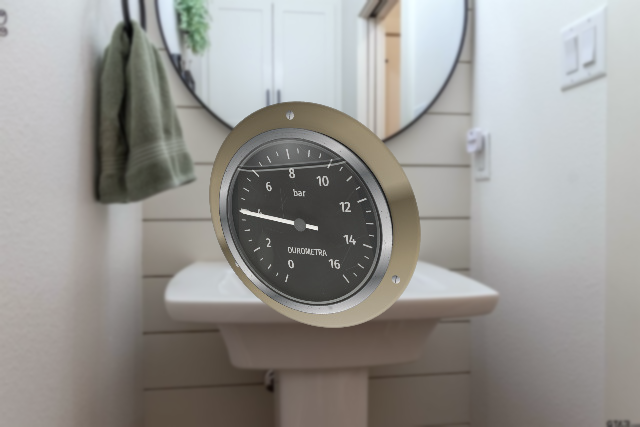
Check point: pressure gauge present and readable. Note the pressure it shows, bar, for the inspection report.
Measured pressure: 4 bar
